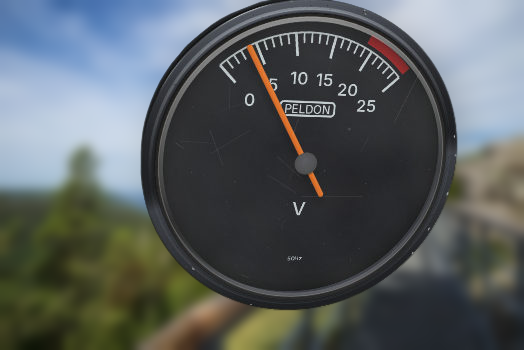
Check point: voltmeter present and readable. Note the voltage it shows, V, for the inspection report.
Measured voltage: 4 V
